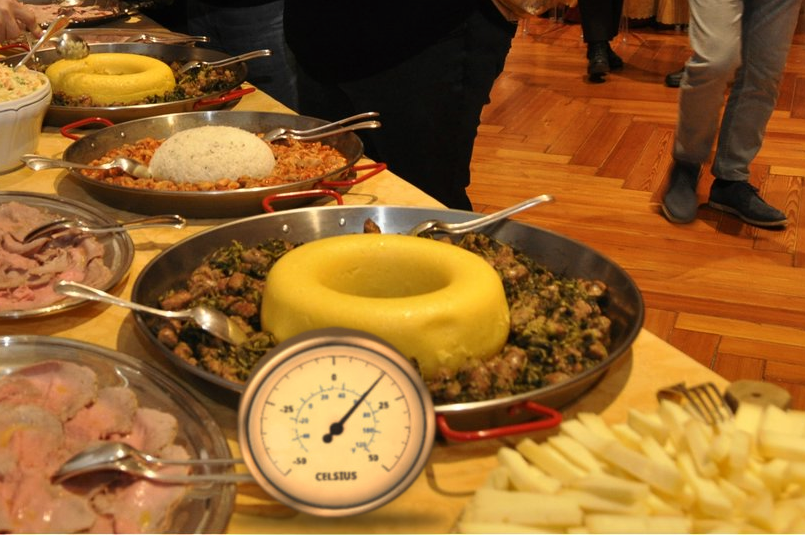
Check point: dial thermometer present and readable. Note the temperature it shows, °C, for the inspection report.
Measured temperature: 15 °C
